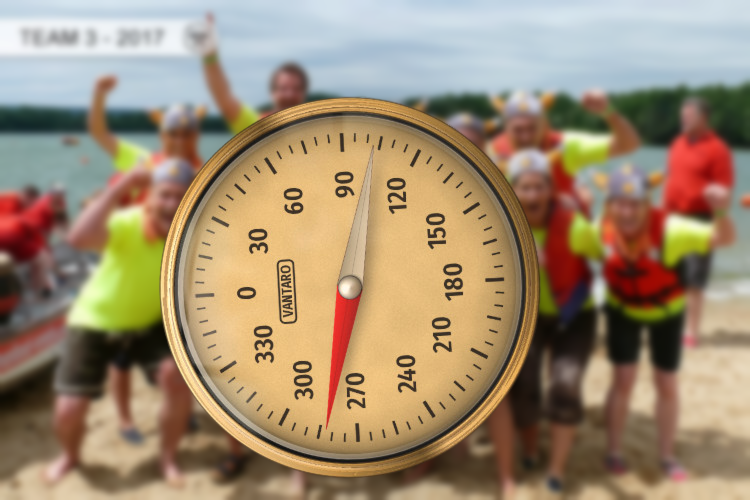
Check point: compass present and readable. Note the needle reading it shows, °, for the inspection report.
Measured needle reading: 282.5 °
